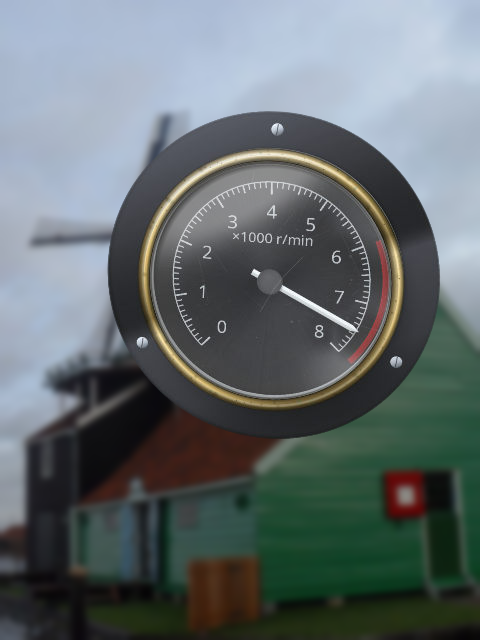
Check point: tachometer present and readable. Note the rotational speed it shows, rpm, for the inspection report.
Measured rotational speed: 7500 rpm
